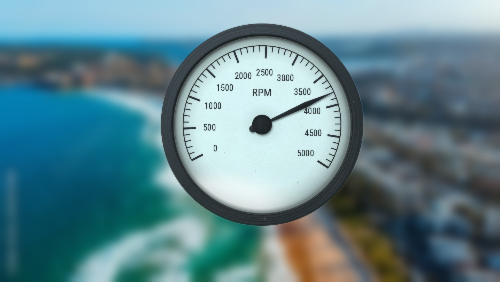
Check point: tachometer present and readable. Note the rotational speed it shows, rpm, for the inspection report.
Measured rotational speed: 3800 rpm
